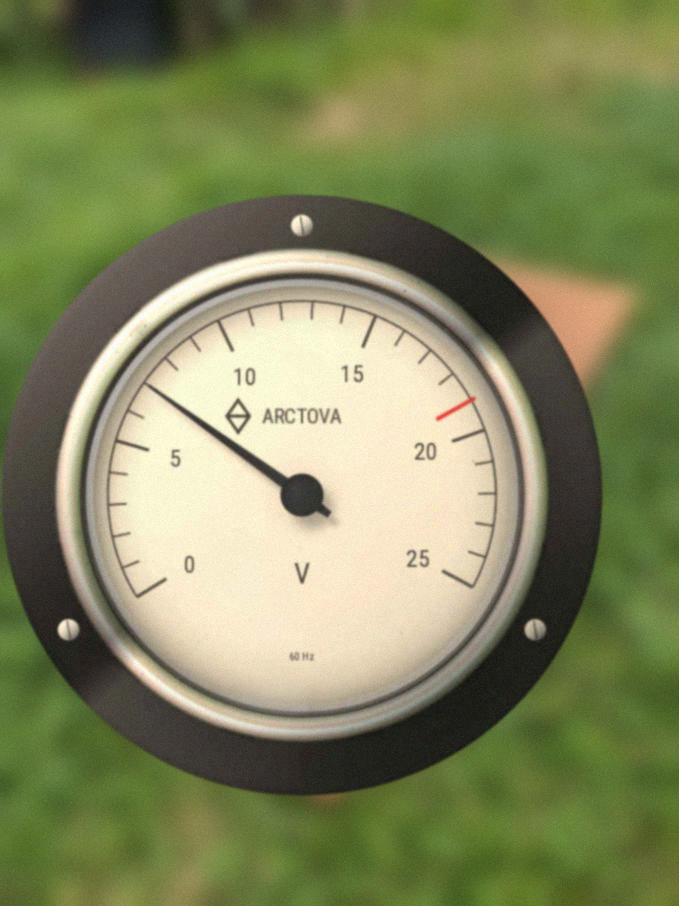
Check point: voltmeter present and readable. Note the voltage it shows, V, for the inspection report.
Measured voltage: 7 V
